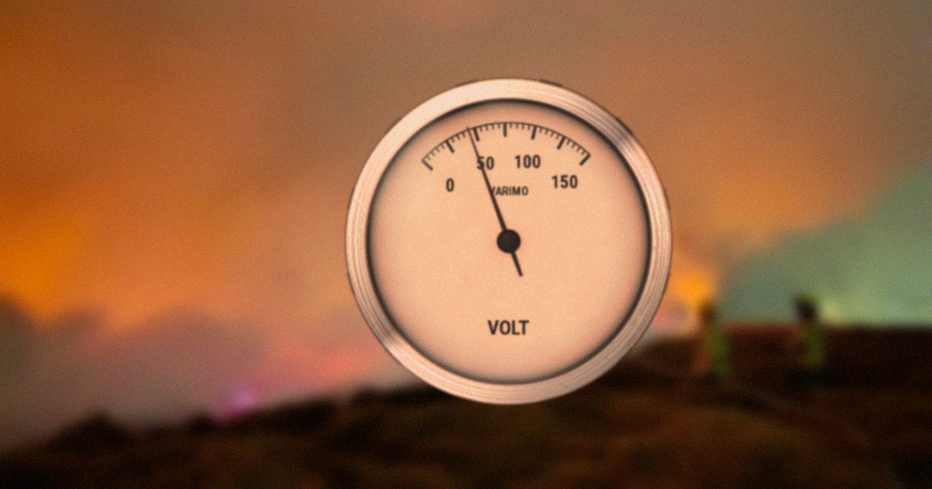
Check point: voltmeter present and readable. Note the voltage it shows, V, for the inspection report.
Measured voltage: 45 V
